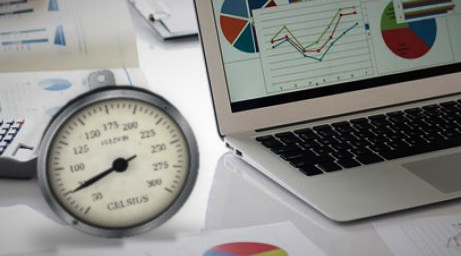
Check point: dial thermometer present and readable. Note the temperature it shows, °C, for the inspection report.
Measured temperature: 75 °C
